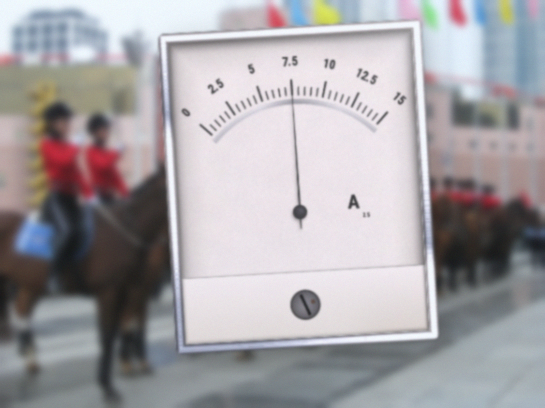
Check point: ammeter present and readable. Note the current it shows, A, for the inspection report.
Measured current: 7.5 A
